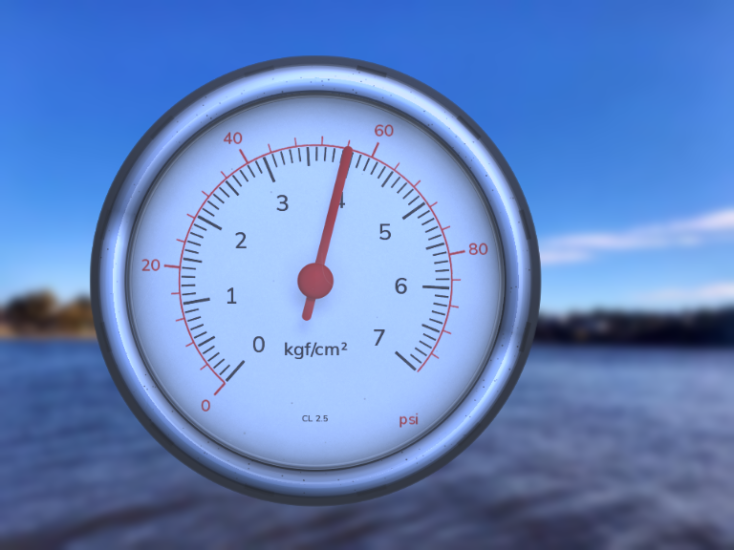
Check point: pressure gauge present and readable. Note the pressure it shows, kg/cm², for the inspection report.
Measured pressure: 3.95 kg/cm²
